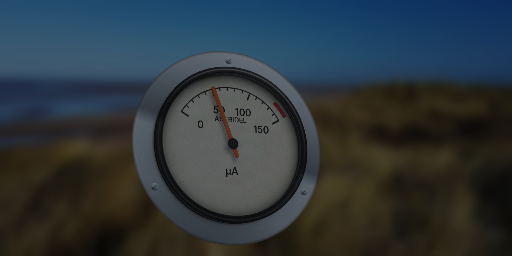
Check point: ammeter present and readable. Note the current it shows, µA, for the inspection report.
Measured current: 50 µA
